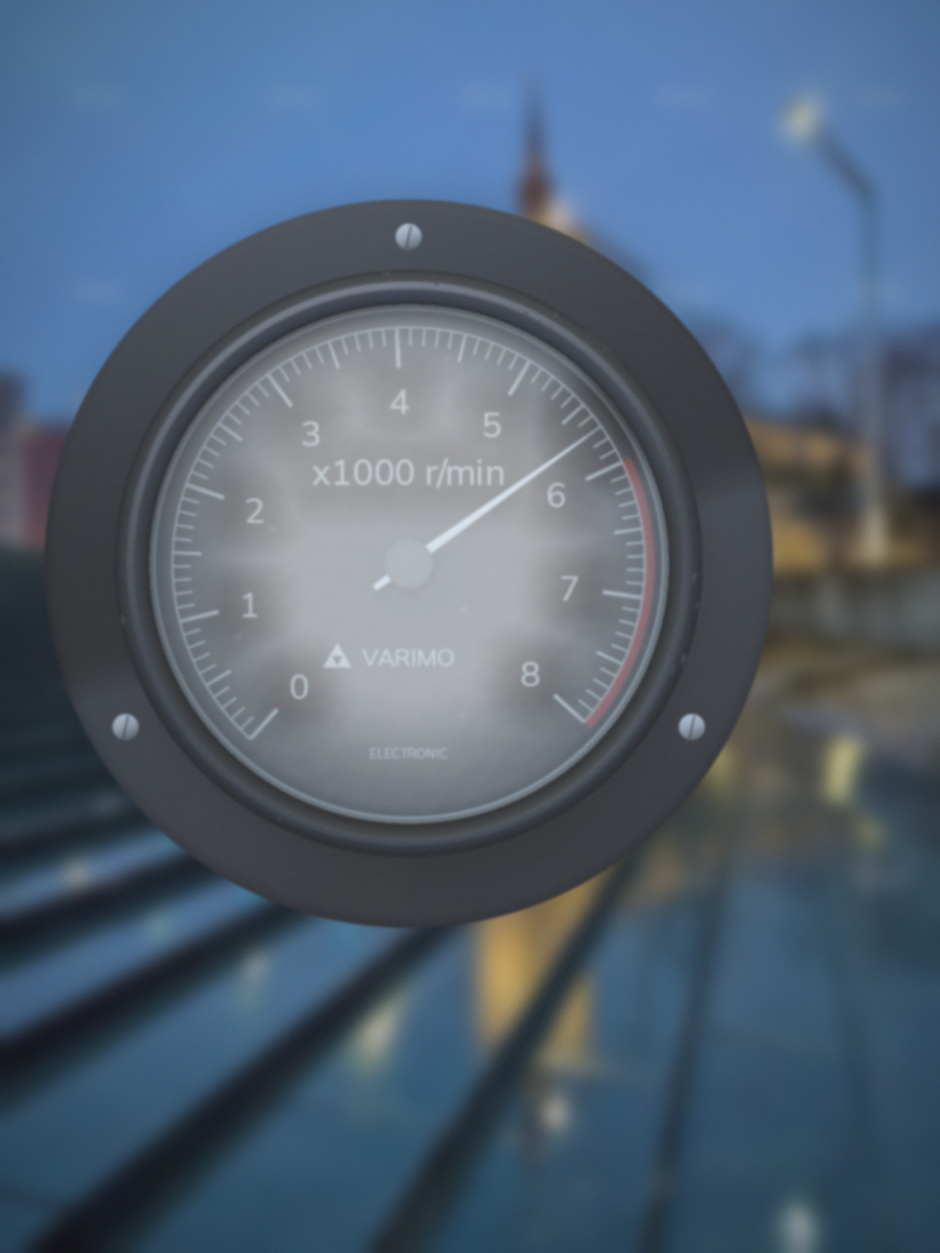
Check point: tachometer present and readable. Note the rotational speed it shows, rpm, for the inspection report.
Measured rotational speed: 5700 rpm
